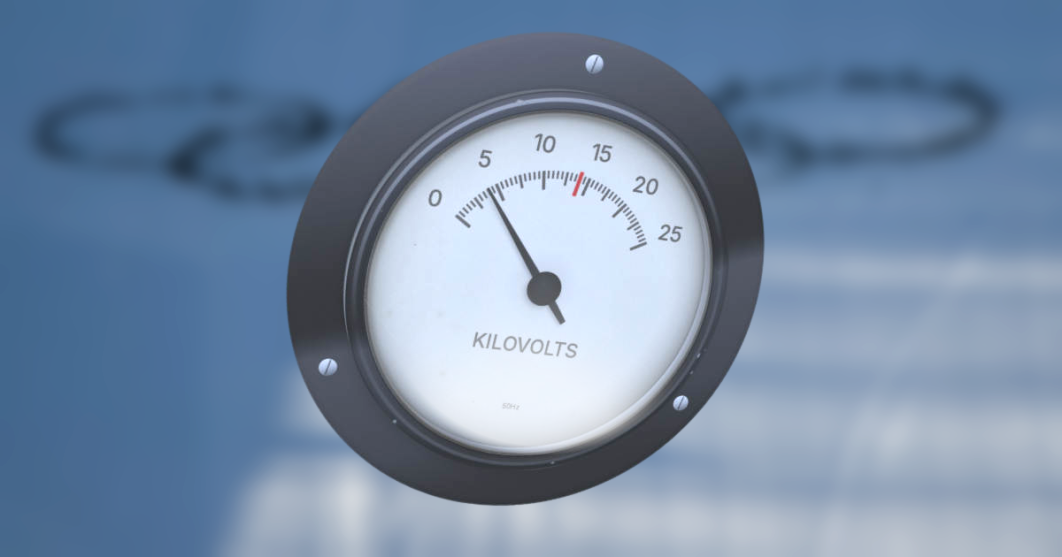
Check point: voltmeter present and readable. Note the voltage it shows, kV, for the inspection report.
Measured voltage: 4 kV
